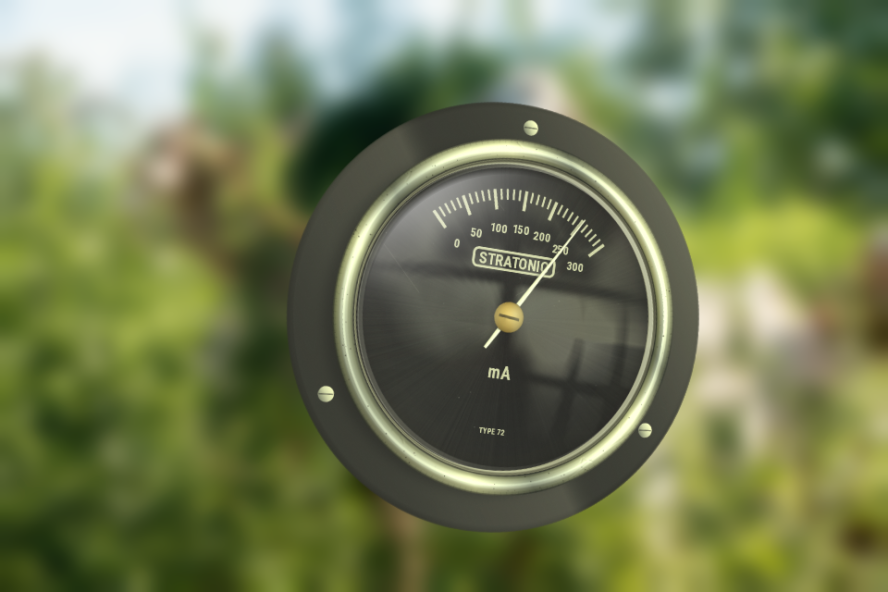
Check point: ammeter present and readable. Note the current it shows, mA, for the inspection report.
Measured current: 250 mA
